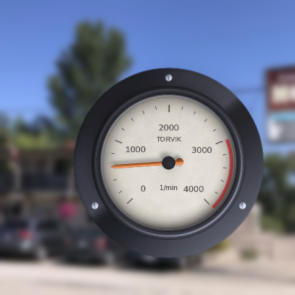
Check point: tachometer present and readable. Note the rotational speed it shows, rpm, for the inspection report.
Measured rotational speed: 600 rpm
